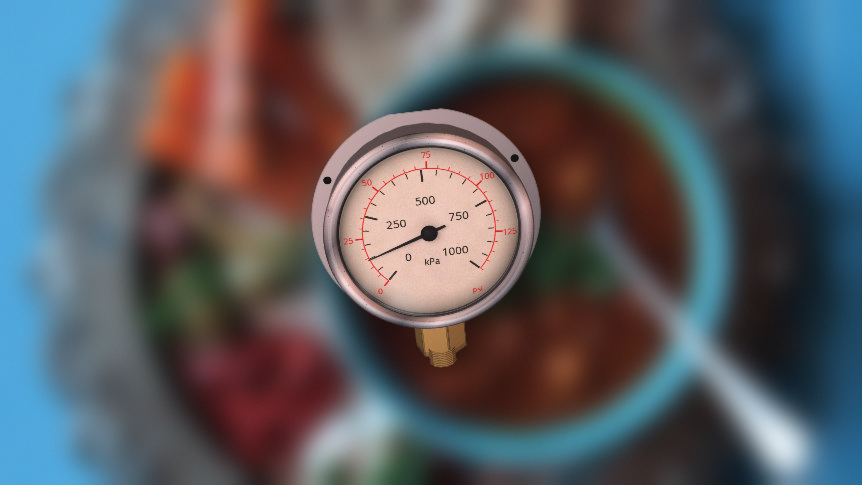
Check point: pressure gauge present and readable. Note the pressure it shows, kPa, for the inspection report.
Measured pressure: 100 kPa
